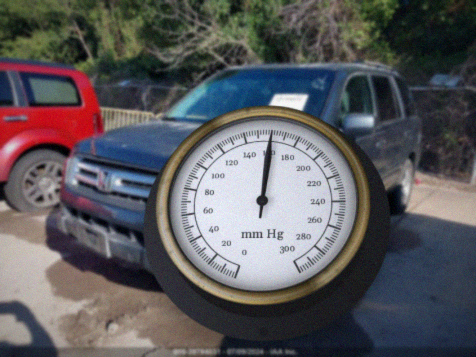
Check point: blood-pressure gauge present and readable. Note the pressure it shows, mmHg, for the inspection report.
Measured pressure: 160 mmHg
